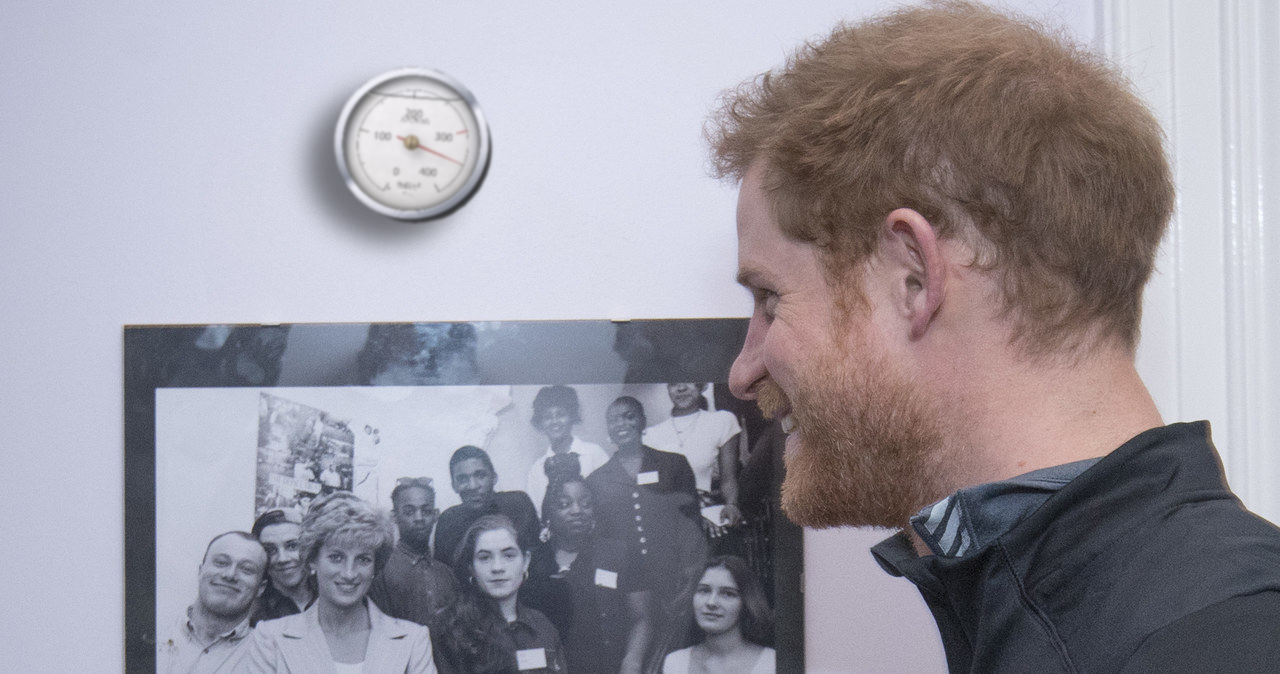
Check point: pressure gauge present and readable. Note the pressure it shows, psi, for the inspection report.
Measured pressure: 350 psi
